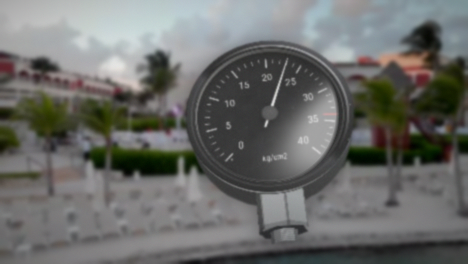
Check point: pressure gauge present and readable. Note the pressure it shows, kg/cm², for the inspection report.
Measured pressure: 23 kg/cm²
